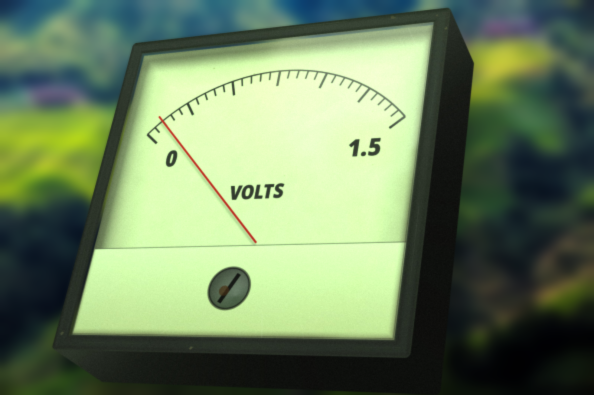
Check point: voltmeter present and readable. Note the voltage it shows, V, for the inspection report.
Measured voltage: 0.1 V
